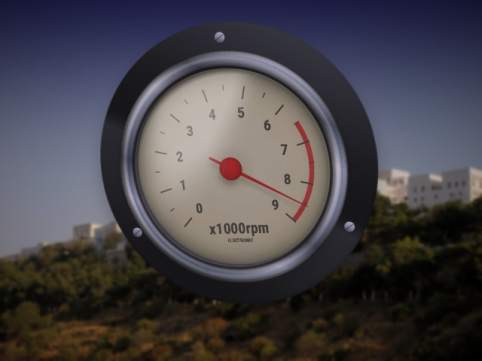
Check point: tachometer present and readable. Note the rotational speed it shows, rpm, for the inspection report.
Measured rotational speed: 8500 rpm
